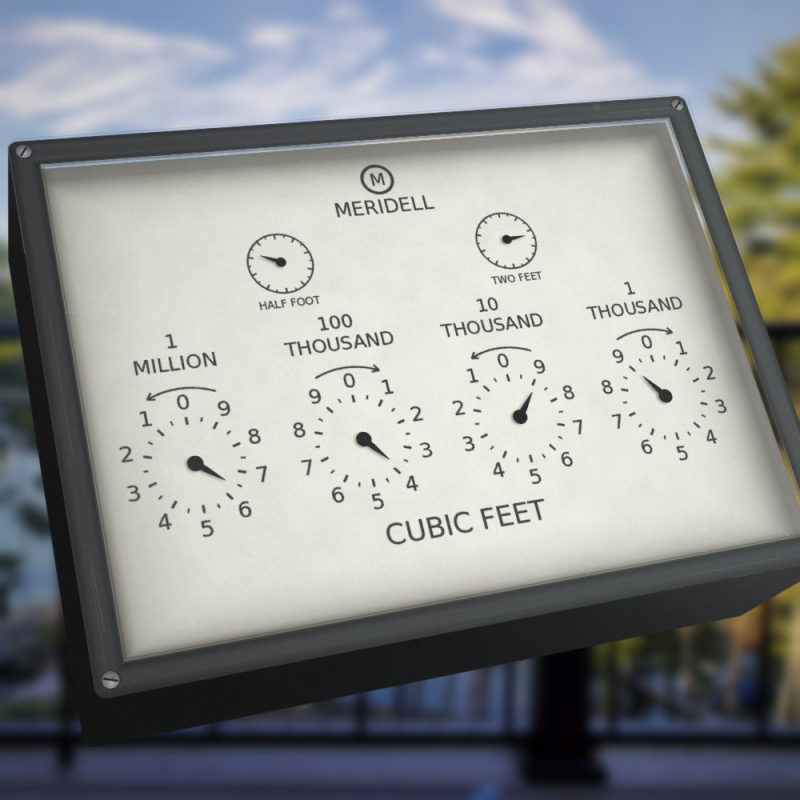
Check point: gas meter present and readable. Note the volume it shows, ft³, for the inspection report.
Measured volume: 638900 ft³
